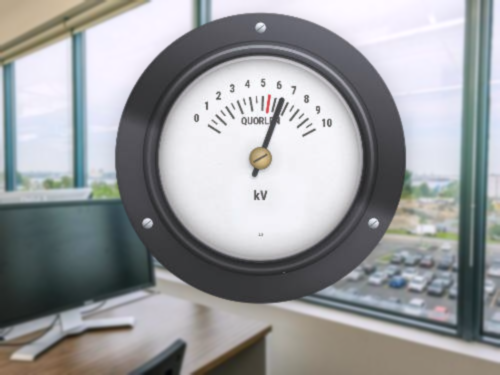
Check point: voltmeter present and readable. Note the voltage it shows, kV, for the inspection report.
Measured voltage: 6.5 kV
